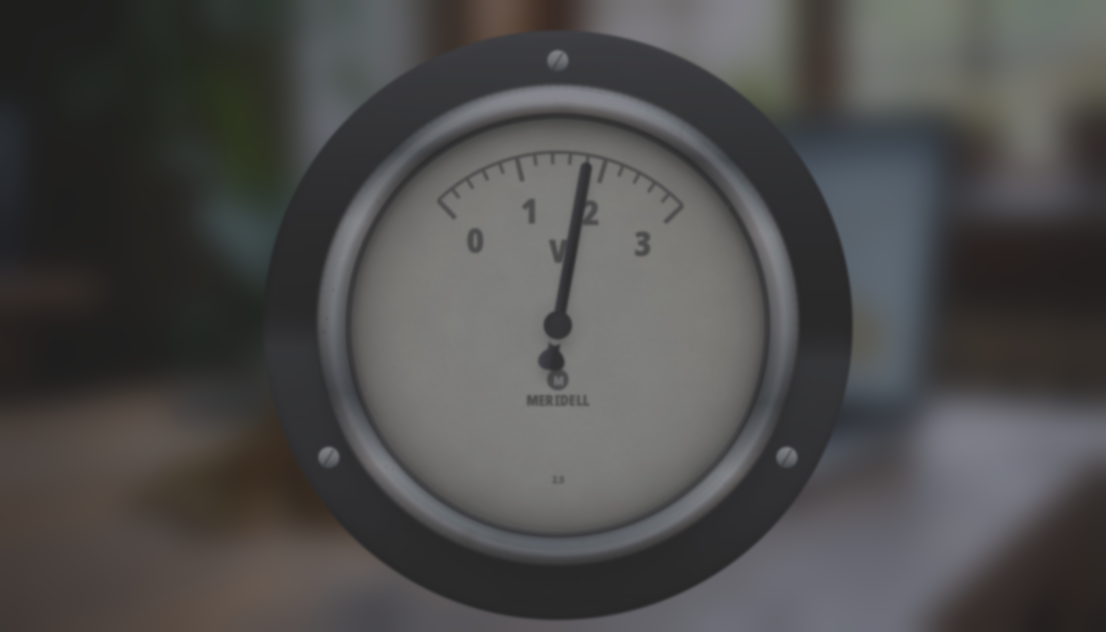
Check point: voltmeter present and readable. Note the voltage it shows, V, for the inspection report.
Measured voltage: 1.8 V
